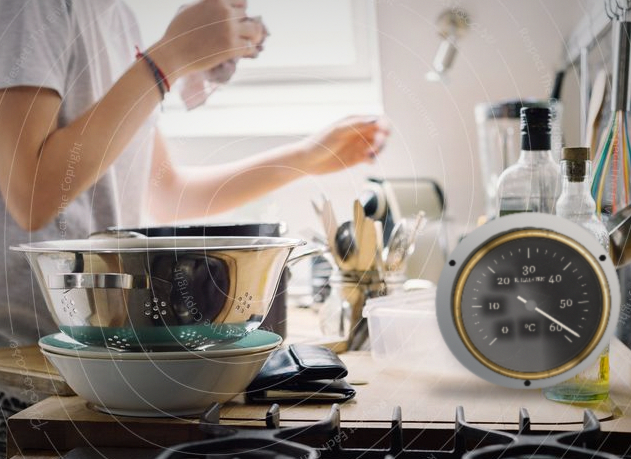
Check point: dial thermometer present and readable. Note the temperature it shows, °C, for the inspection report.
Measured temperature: 58 °C
